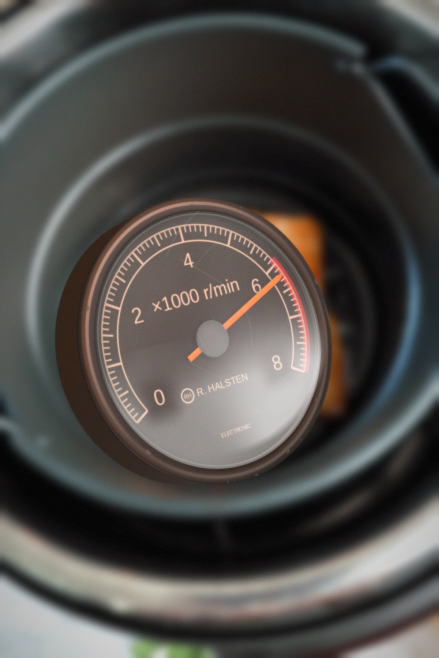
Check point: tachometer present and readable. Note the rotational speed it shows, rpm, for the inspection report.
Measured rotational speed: 6200 rpm
